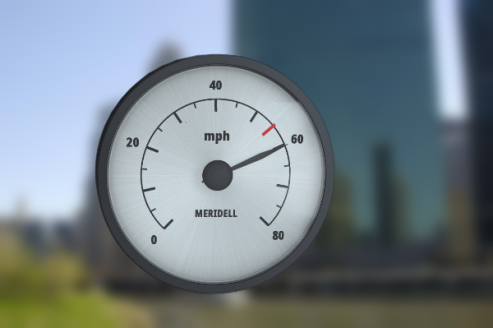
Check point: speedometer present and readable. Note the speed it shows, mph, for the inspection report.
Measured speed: 60 mph
